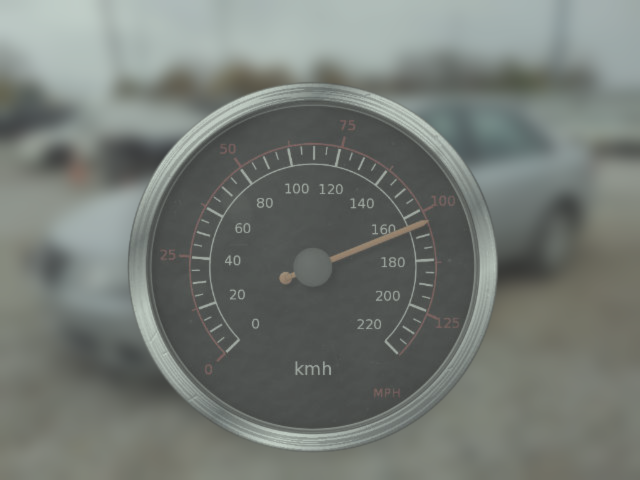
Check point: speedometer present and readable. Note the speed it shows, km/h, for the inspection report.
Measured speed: 165 km/h
